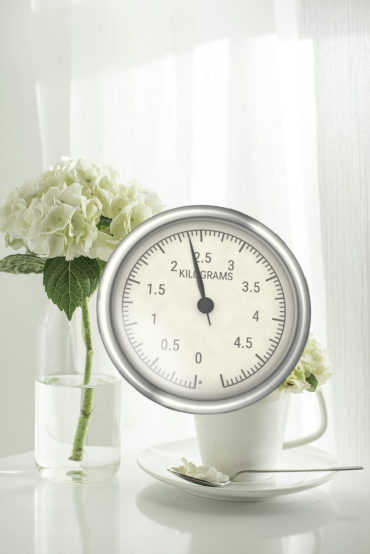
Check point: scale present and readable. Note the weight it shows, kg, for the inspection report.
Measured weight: 2.35 kg
